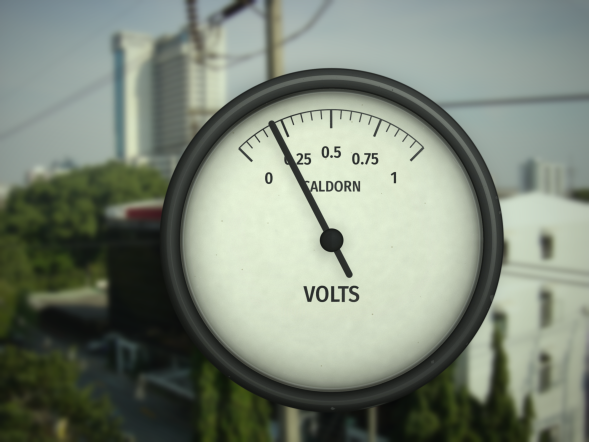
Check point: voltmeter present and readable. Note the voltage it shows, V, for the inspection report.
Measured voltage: 0.2 V
